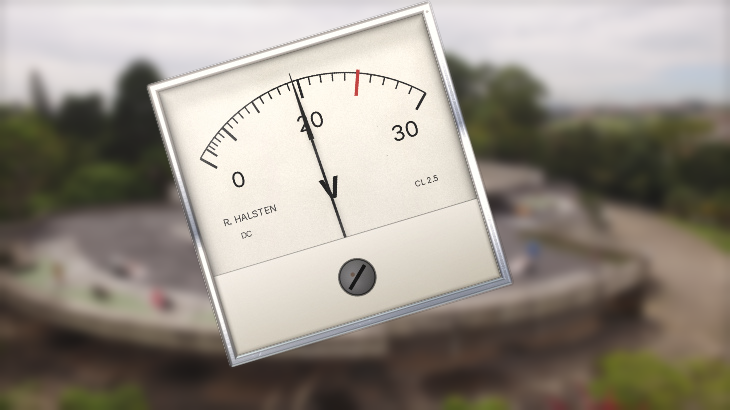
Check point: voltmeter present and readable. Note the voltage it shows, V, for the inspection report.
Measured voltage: 19.5 V
